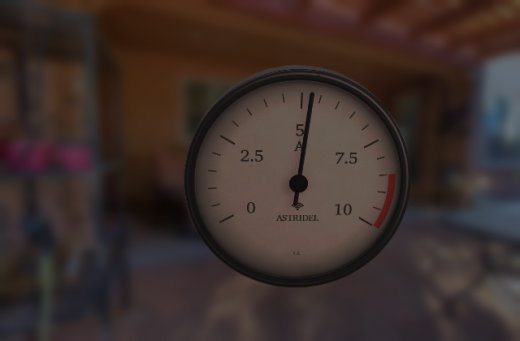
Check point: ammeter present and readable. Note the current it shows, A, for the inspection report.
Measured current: 5.25 A
